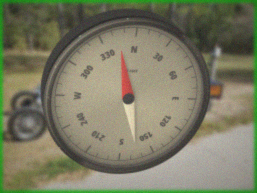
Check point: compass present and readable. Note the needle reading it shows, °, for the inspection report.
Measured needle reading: 345 °
